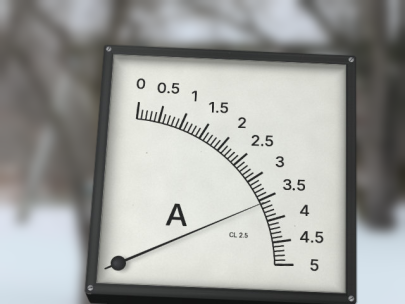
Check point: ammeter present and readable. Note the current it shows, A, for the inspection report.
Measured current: 3.6 A
